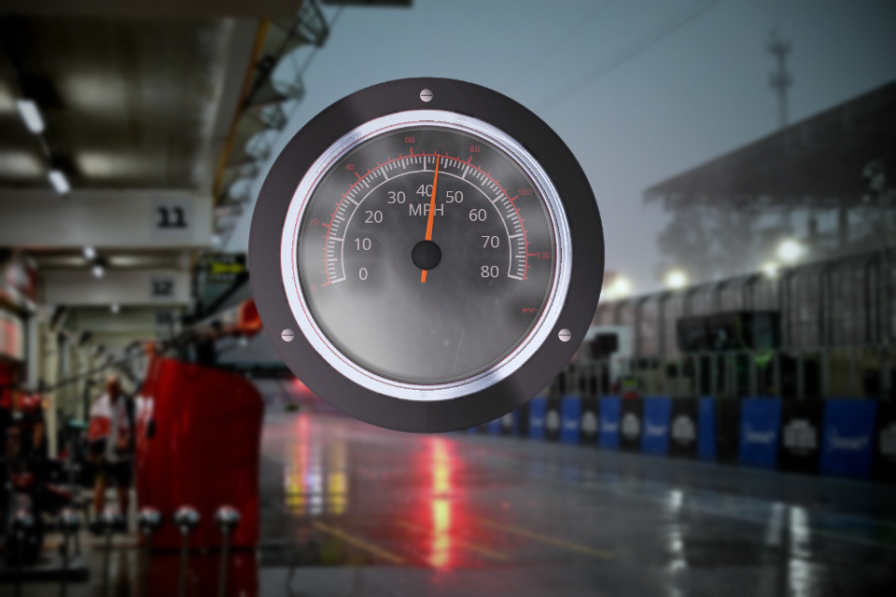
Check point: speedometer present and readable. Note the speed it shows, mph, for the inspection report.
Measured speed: 43 mph
